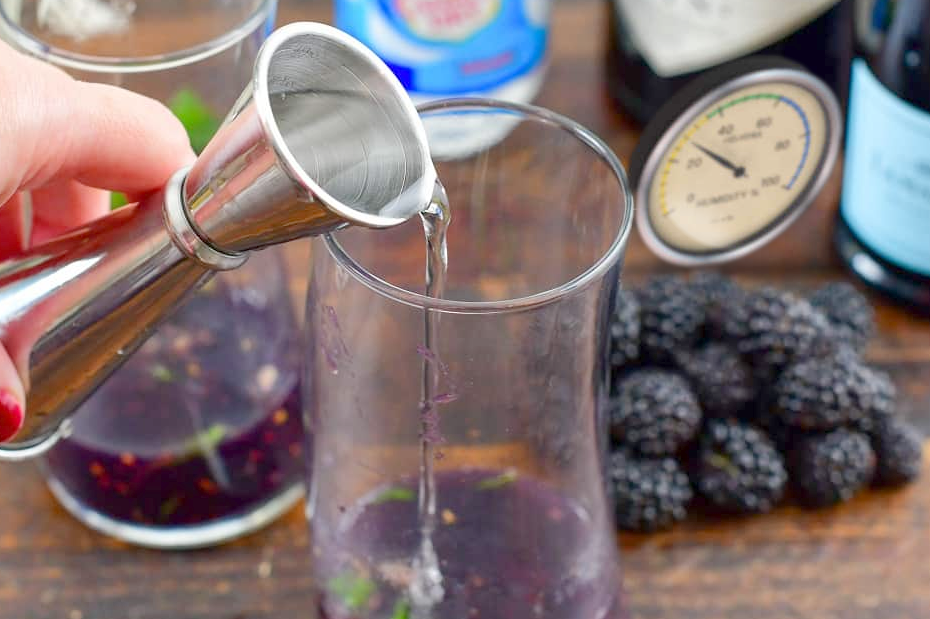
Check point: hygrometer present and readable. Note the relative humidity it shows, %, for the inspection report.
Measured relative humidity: 28 %
